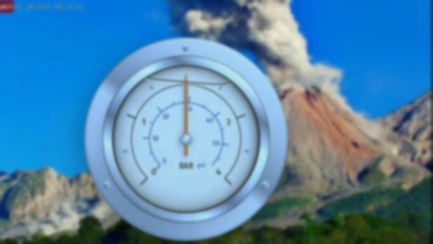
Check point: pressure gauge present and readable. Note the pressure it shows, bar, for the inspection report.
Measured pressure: 2 bar
